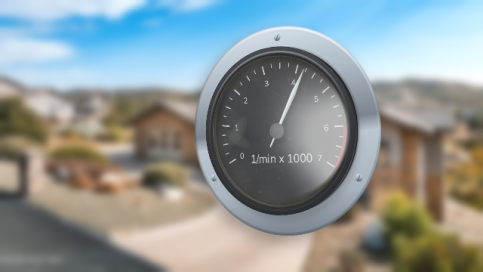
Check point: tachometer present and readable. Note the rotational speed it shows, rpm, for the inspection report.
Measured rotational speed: 4250 rpm
